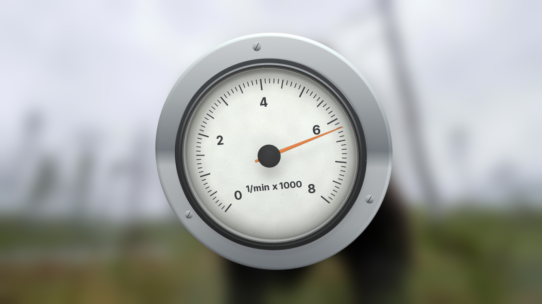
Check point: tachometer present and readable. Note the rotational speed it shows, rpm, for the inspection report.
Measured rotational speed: 6200 rpm
